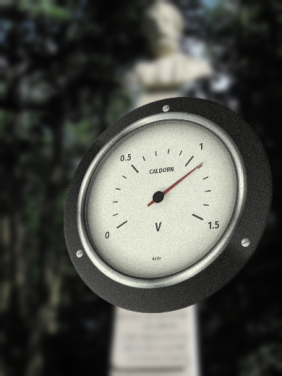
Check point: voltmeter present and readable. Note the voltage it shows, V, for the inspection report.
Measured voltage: 1.1 V
